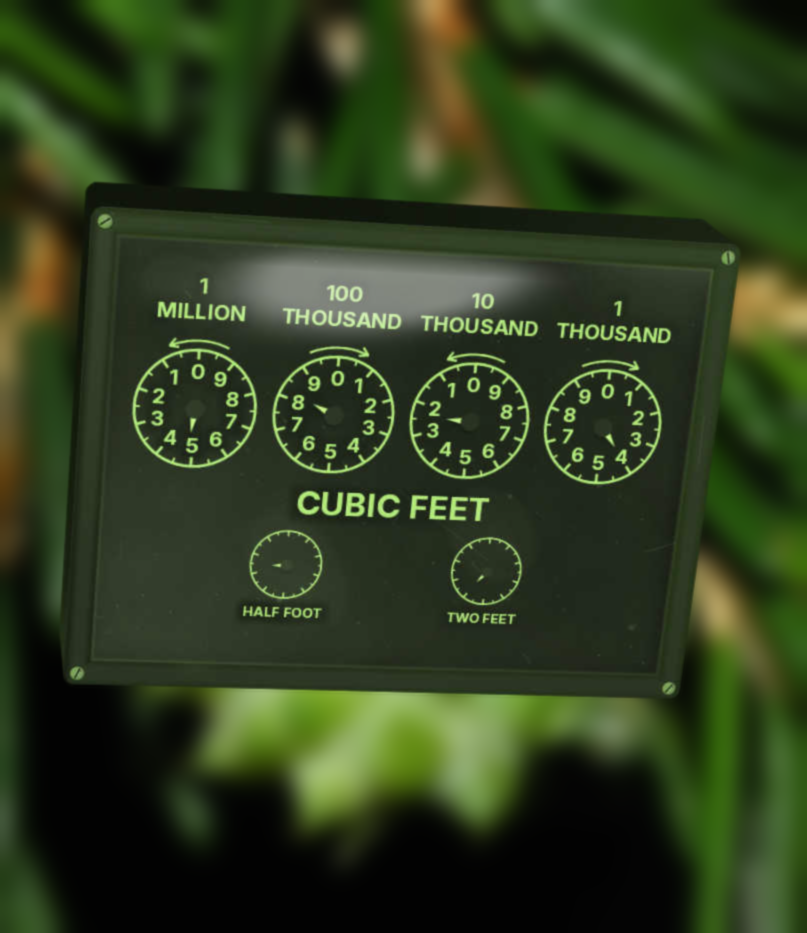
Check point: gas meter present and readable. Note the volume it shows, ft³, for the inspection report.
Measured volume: 482400 ft³
